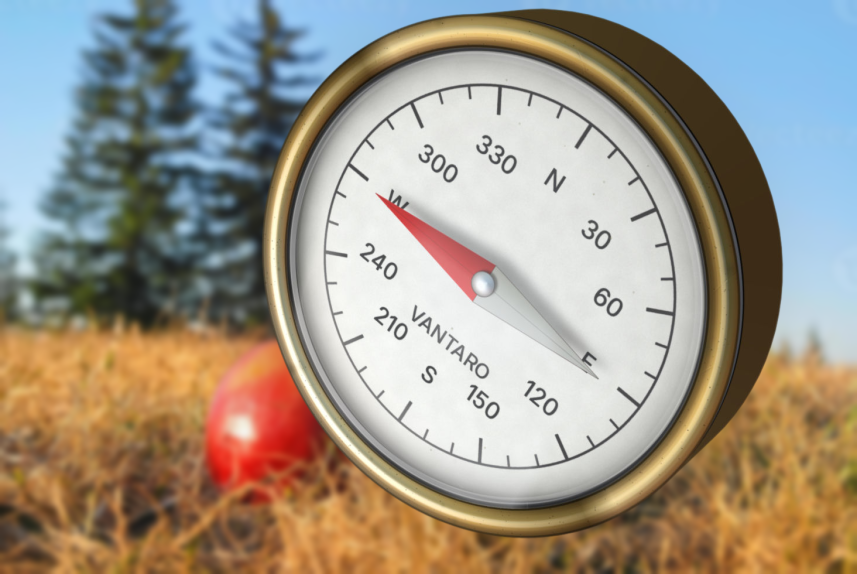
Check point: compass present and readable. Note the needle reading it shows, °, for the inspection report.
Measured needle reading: 270 °
